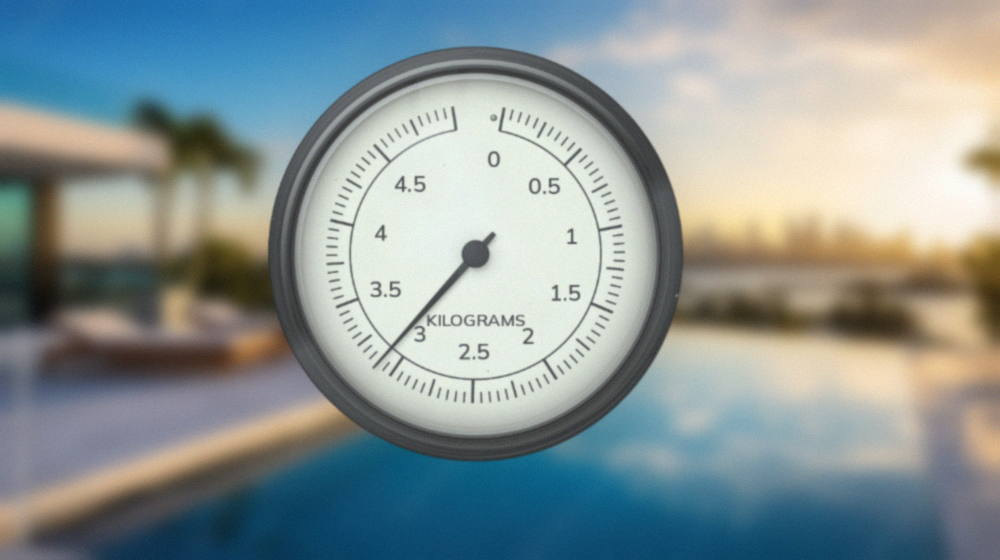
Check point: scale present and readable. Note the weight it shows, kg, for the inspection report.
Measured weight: 3.1 kg
